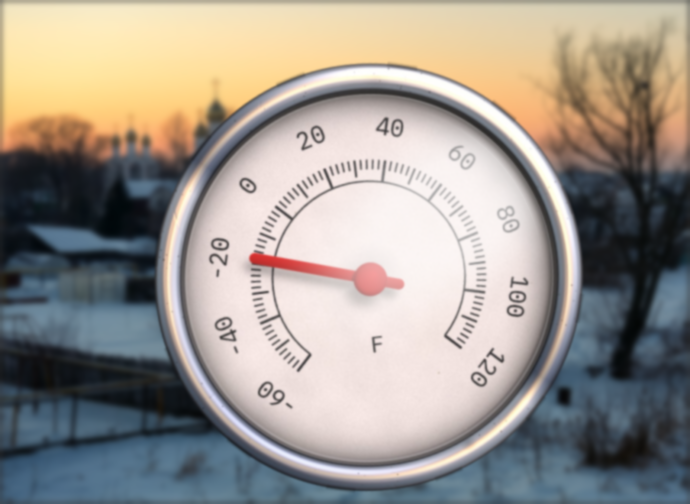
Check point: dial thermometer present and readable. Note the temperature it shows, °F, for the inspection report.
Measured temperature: -18 °F
